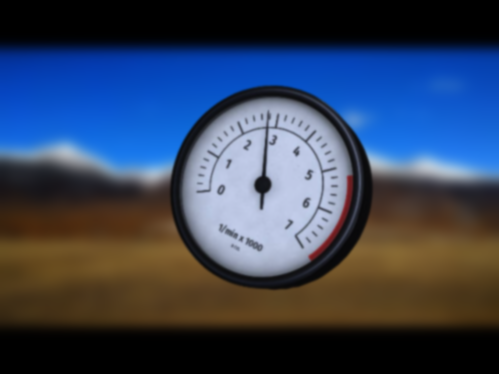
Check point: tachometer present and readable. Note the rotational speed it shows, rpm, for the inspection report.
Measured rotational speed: 2800 rpm
